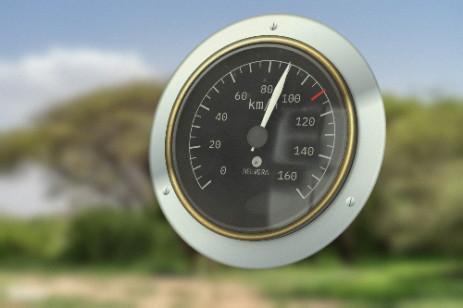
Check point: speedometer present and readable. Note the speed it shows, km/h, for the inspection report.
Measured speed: 90 km/h
